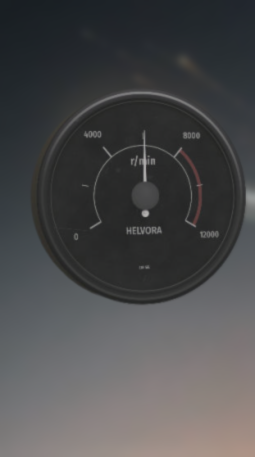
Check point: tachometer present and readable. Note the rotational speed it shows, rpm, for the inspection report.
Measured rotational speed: 6000 rpm
